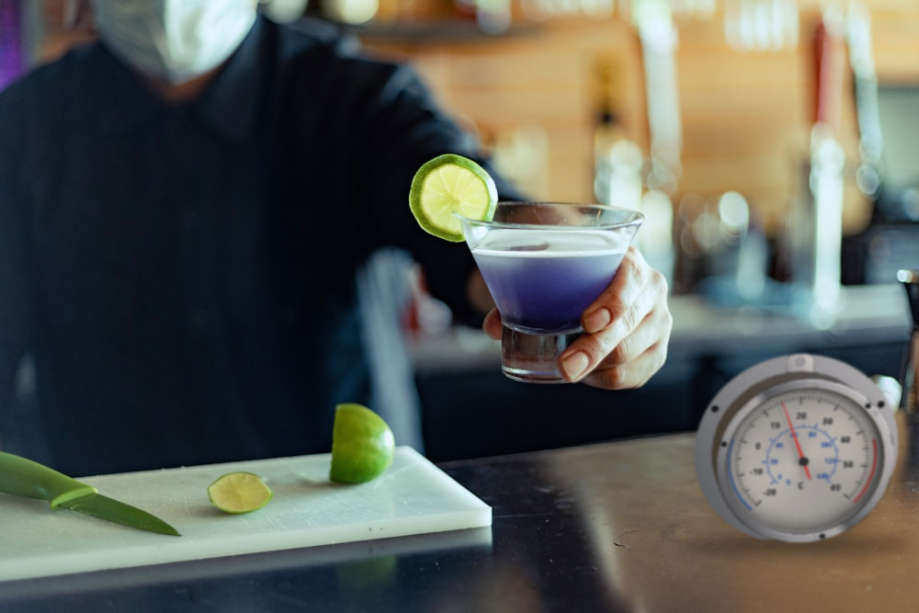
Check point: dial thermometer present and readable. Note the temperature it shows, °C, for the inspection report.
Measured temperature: 15 °C
